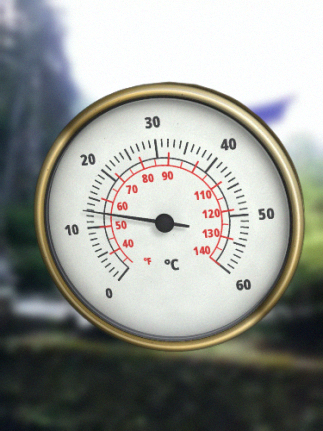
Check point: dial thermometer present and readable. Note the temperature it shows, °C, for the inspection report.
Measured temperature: 13 °C
